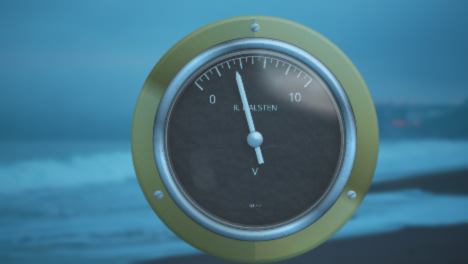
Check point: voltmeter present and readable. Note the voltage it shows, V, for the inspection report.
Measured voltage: 3.5 V
